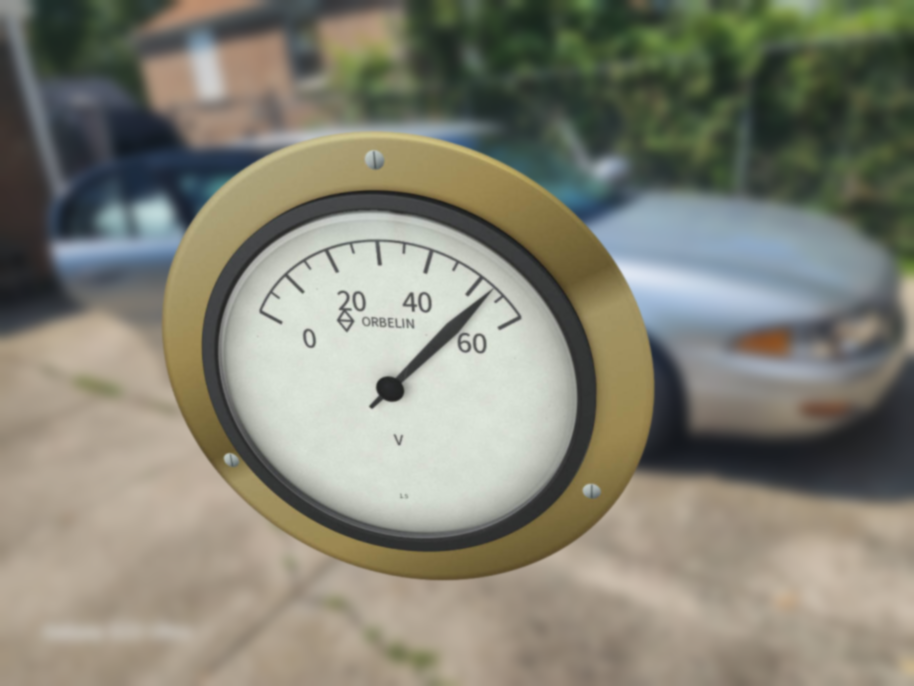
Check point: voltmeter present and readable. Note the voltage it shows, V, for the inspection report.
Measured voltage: 52.5 V
